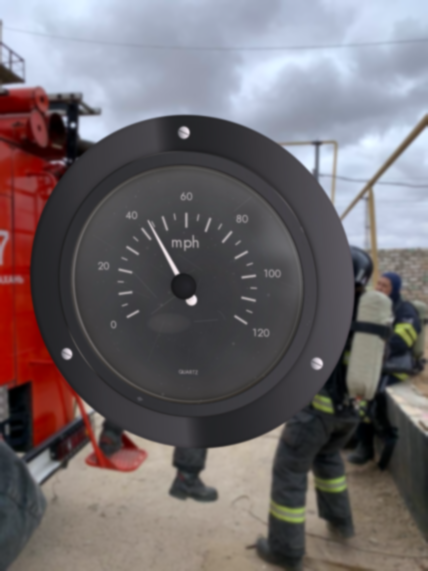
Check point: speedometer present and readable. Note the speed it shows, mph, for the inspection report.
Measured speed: 45 mph
